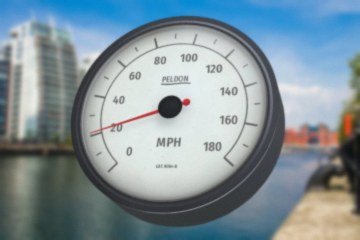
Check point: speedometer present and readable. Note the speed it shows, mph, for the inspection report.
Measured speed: 20 mph
